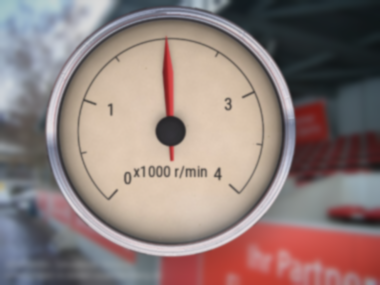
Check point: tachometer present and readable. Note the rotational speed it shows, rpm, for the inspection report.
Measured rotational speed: 2000 rpm
